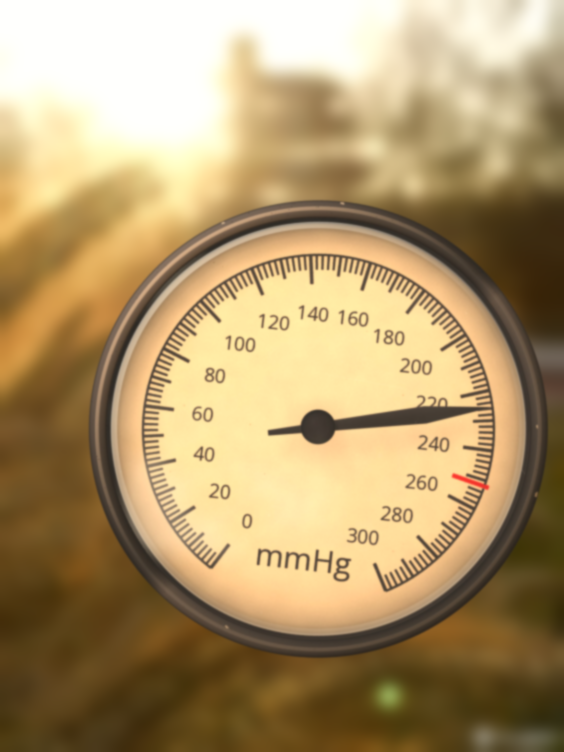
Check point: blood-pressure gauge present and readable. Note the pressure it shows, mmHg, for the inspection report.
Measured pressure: 226 mmHg
